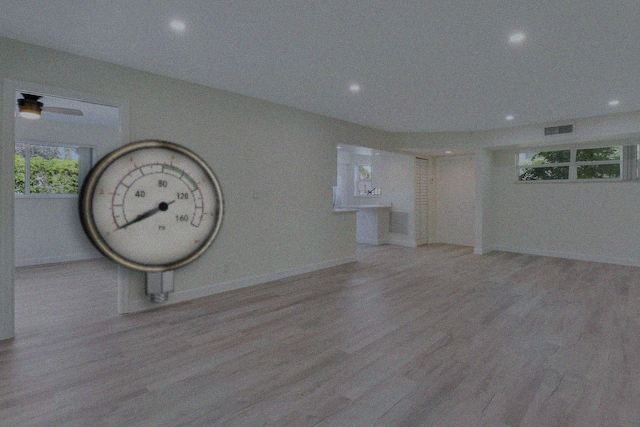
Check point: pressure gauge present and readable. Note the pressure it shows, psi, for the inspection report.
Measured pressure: 0 psi
